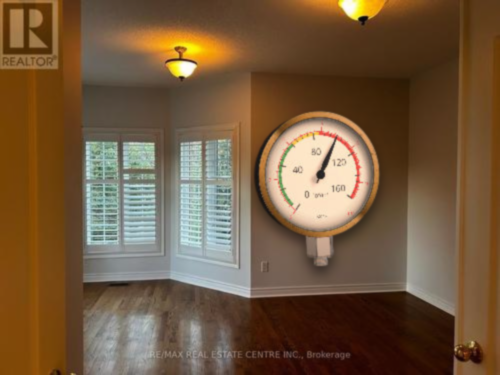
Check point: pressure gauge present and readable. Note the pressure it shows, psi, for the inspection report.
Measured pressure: 100 psi
